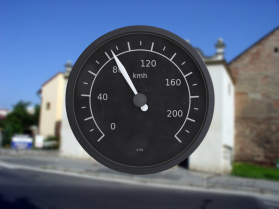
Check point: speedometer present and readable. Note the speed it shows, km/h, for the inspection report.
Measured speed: 85 km/h
